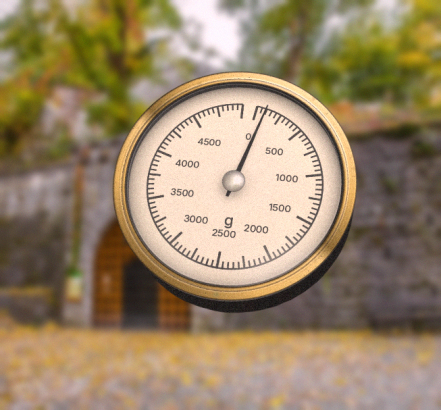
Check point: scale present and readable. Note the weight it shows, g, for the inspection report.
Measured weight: 100 g
